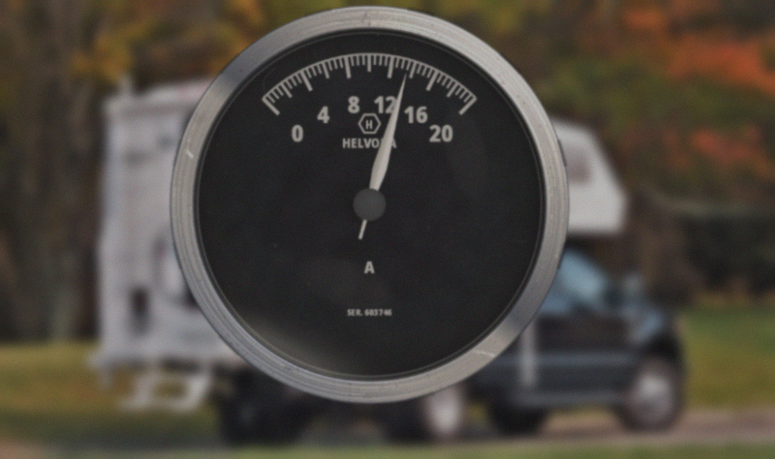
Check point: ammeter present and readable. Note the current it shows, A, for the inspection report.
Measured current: 13.5 A
